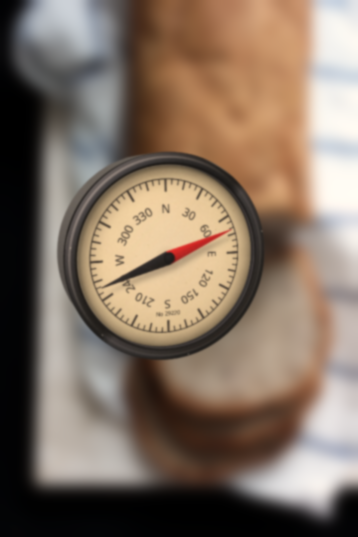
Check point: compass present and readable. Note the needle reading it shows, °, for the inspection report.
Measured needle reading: 70 °
